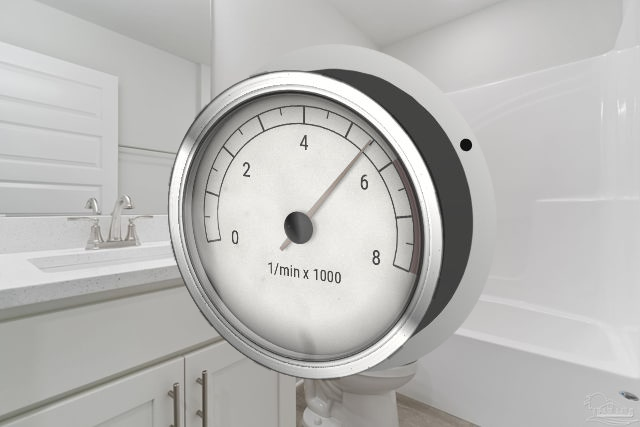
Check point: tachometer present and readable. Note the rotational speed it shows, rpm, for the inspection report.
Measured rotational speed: 5500 rpm
